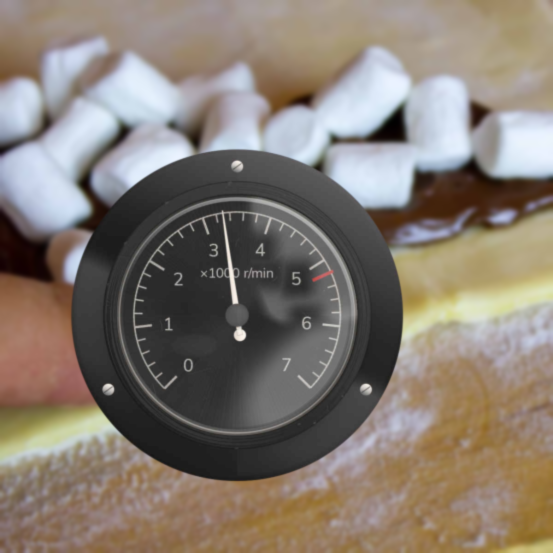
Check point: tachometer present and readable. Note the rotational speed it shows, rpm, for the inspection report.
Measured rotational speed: 3300 rpm
